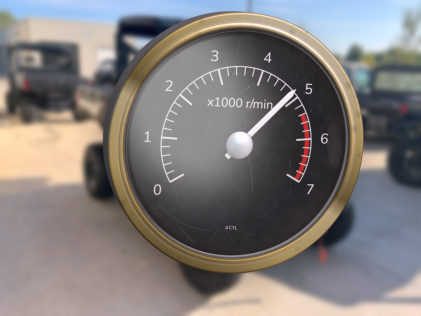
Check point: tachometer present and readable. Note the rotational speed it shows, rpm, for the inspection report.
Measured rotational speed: 4800 rpm
